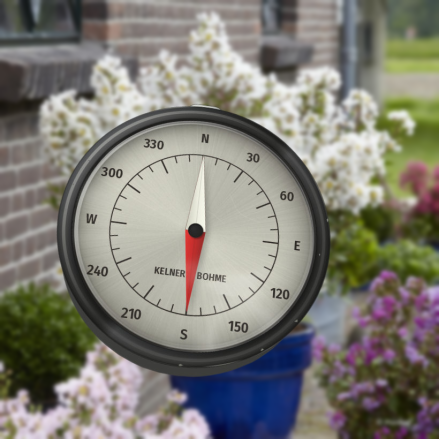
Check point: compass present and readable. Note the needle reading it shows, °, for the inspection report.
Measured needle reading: 180 °
